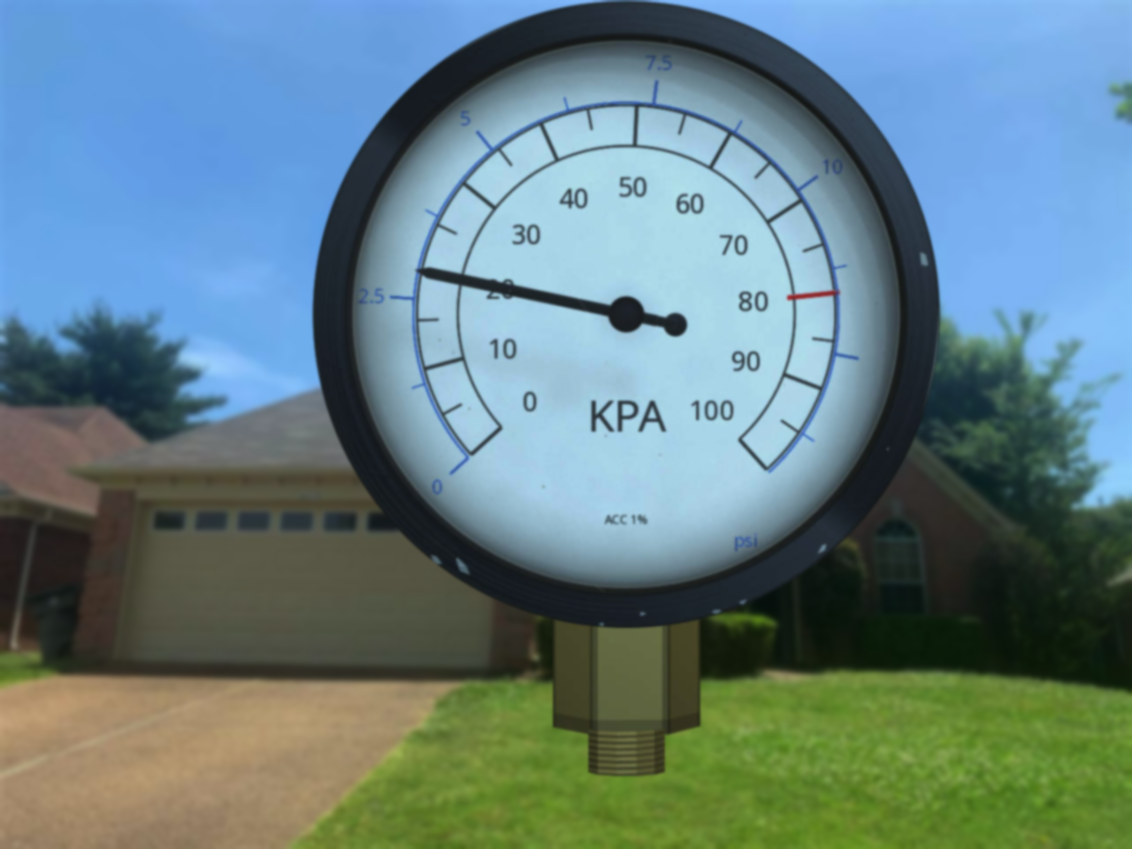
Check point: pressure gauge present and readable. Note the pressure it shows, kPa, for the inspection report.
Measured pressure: 20 kPa
